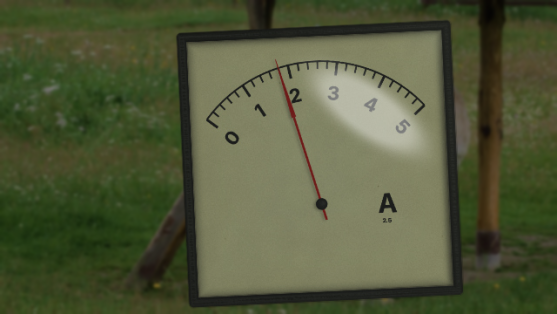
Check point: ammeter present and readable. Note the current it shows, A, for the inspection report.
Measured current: 1.8 A
